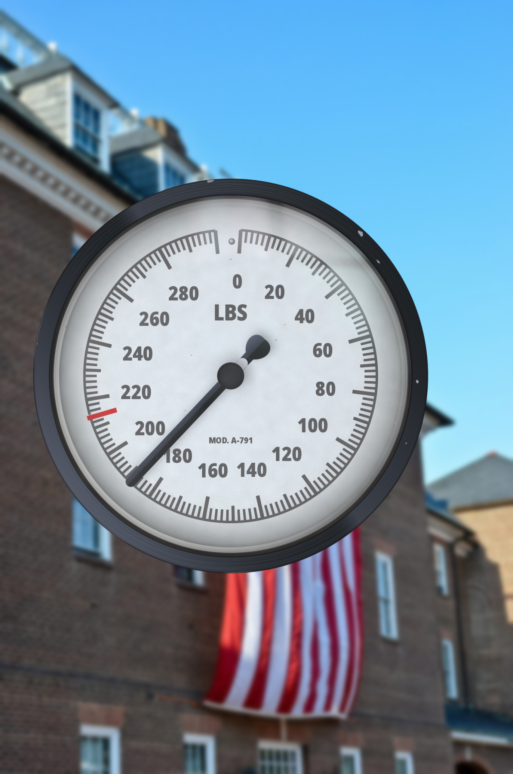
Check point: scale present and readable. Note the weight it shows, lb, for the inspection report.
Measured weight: 188 lb
